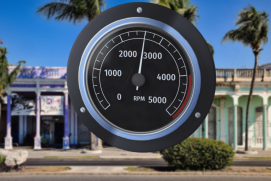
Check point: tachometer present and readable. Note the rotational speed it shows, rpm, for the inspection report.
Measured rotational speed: 2600 rpm
